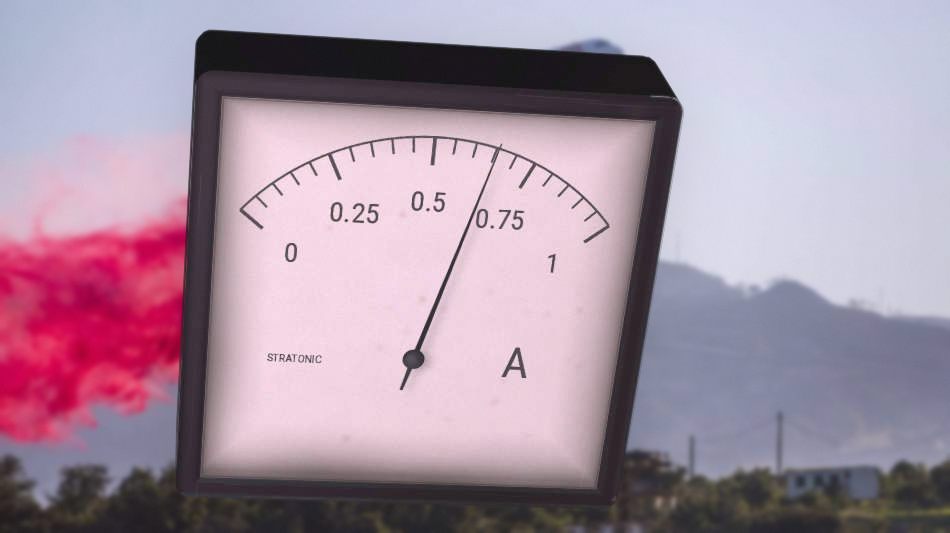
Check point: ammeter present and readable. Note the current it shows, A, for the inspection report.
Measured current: 0.65 A
